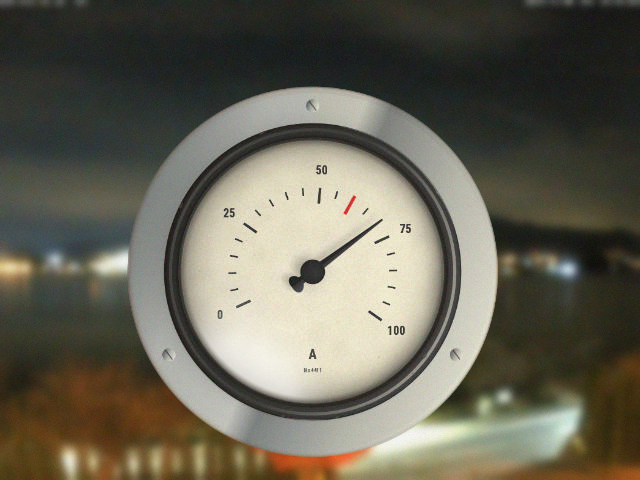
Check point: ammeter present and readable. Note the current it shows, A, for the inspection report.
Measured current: 70 A
